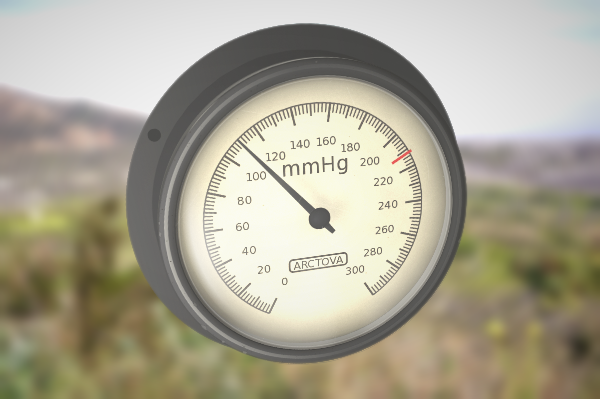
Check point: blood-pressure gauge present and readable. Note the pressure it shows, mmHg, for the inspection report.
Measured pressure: 110 mmHg
